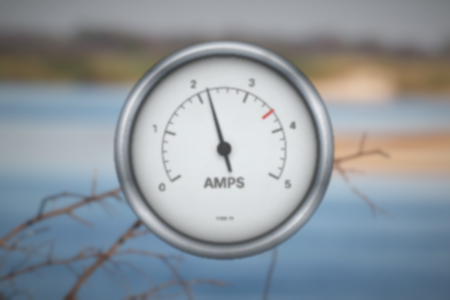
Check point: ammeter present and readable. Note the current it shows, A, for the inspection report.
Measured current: 2.2 A
